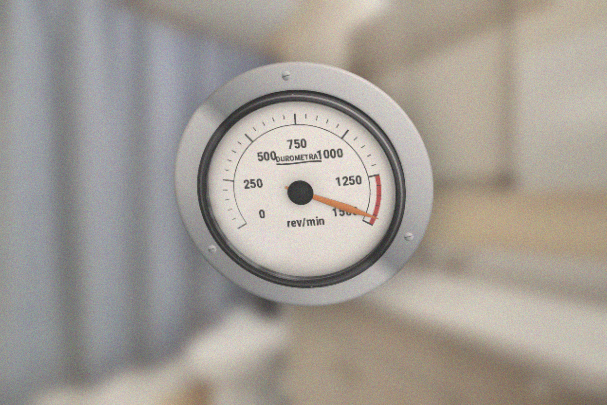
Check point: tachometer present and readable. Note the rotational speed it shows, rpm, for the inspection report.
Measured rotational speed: 1450 rpm
